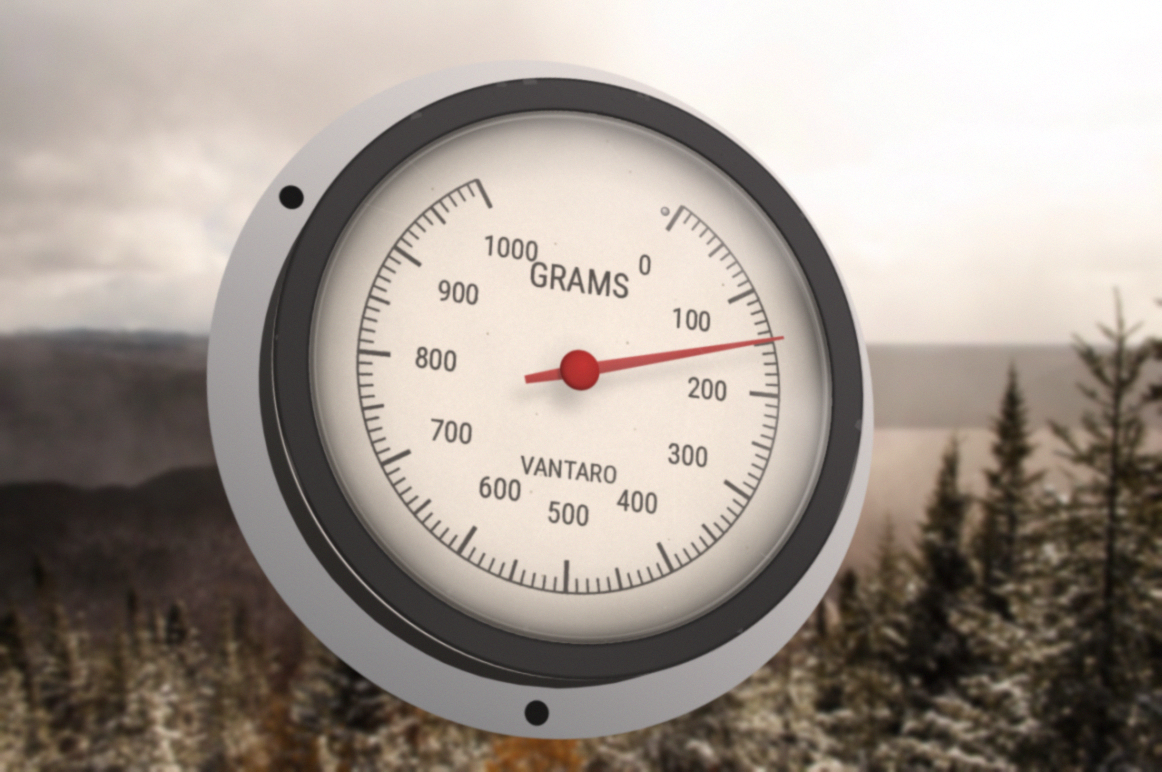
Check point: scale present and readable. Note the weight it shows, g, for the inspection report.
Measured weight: 150 g
